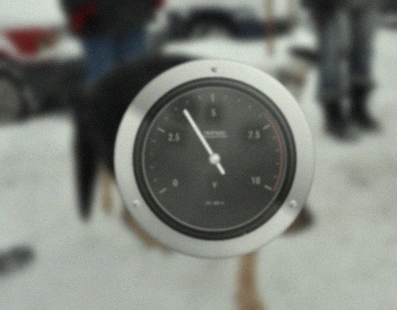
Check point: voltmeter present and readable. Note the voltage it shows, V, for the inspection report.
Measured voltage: 3.75 V
